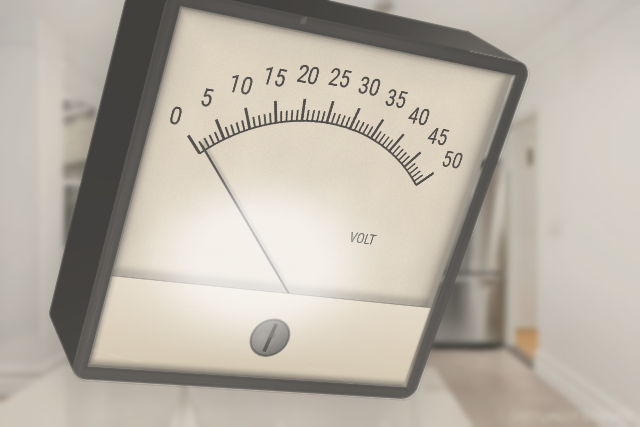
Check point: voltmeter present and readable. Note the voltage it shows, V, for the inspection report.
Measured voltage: 1 V
